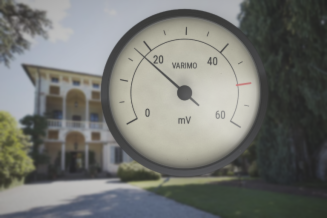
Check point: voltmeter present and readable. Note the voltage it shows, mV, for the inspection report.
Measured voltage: 17.5 mV
